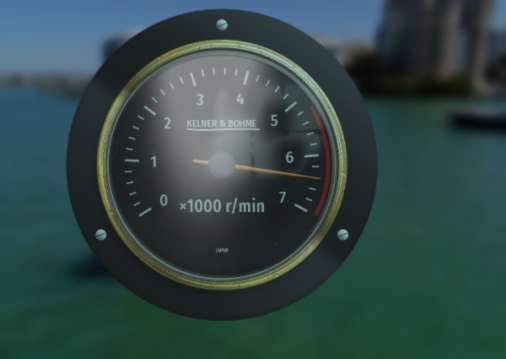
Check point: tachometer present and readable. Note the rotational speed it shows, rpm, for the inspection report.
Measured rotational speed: 6400 rpm
